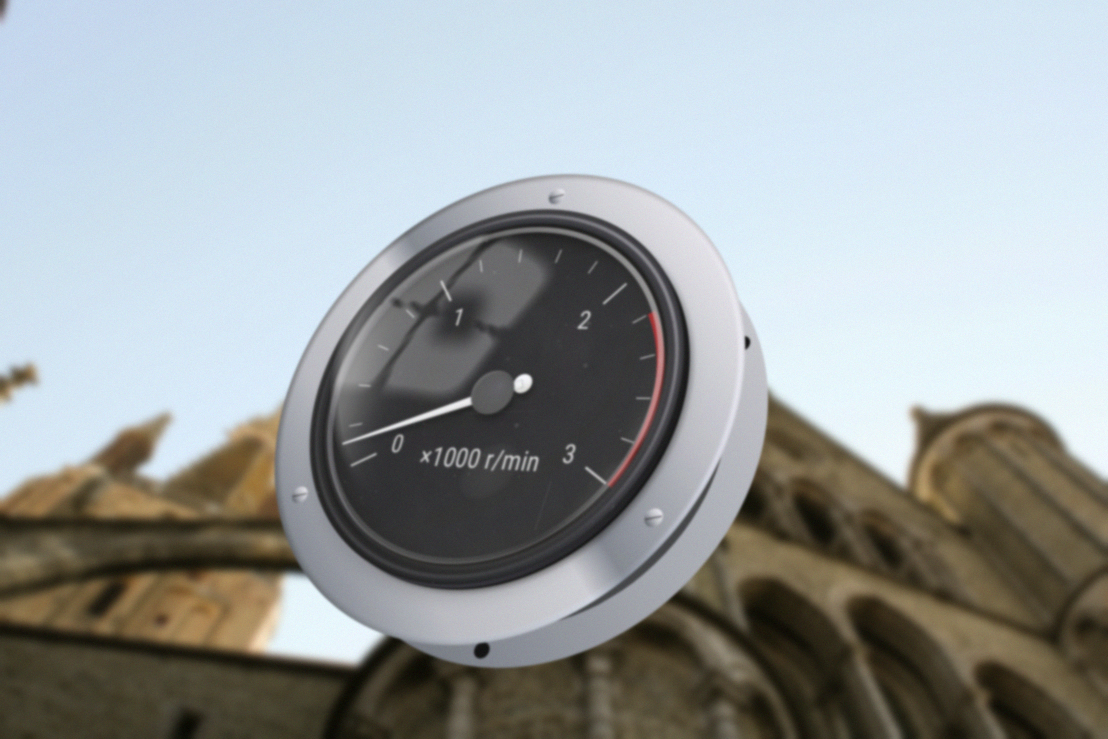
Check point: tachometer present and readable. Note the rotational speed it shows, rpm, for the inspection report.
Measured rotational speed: 100 rpm
